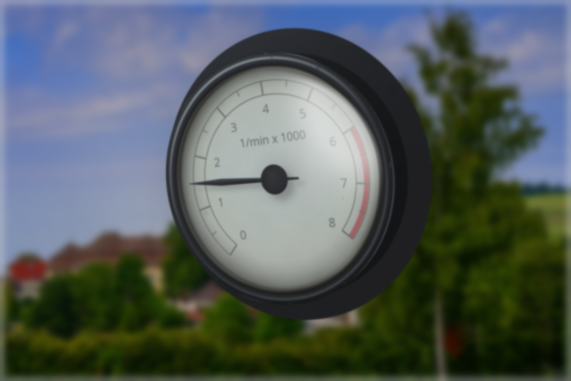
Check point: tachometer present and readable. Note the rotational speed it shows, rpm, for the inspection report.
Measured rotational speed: 1500 rpm
